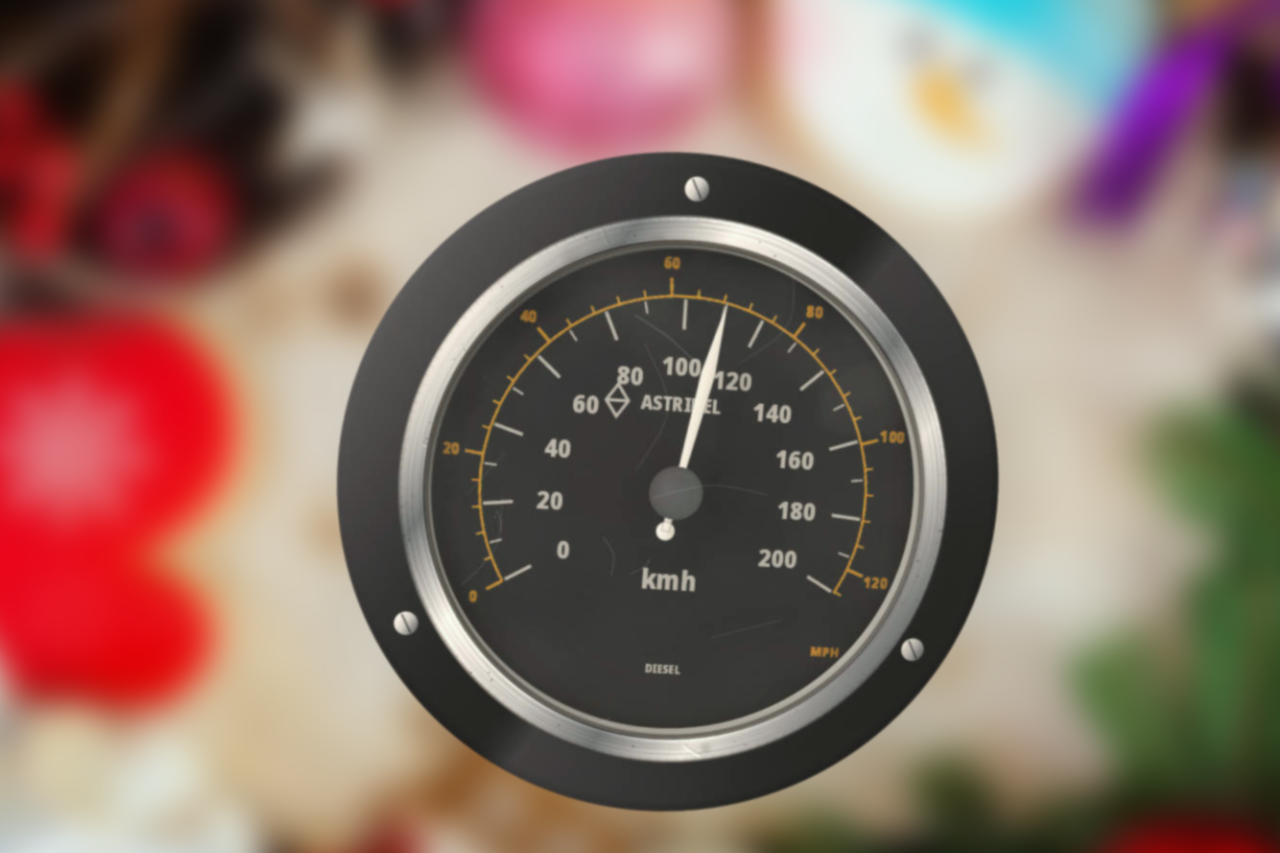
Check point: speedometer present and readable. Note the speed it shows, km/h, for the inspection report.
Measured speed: 110 km/h
